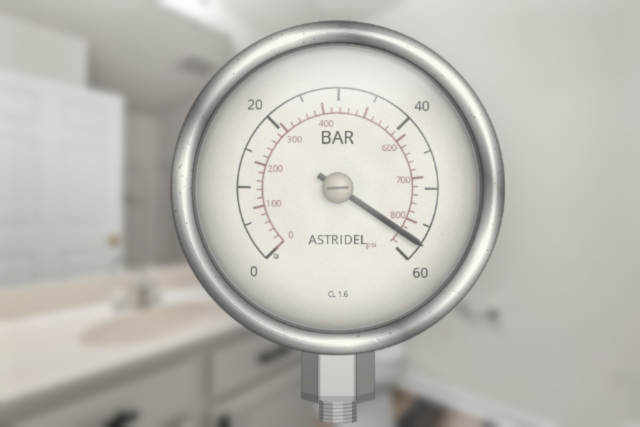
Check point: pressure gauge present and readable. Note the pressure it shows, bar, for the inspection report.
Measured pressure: 57.5 bar
